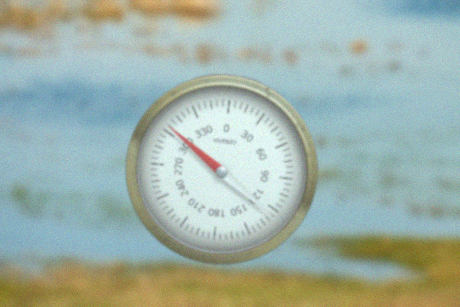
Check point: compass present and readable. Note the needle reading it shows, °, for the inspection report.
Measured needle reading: 305 °
